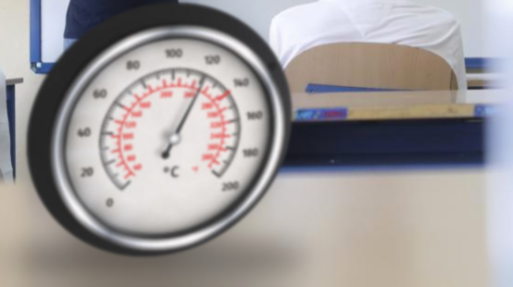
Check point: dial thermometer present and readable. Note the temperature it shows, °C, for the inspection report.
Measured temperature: 120 °C
